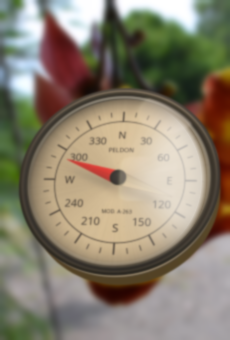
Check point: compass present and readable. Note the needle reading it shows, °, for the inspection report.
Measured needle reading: 290 °
